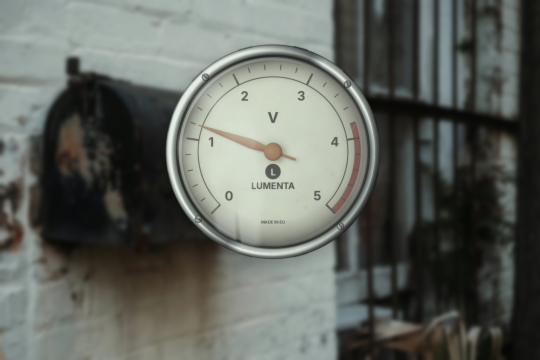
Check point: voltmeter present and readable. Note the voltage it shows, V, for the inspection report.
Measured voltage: 1.2 V
